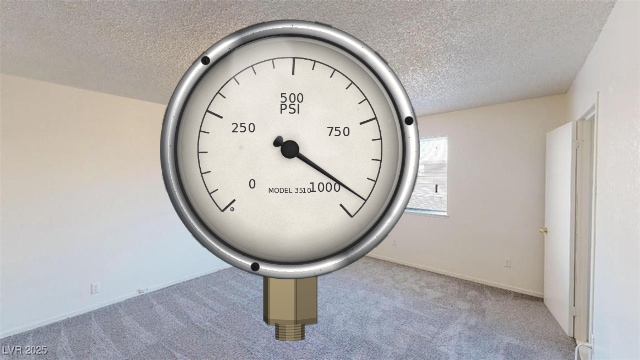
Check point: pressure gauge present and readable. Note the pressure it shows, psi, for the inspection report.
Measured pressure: 950 psi
